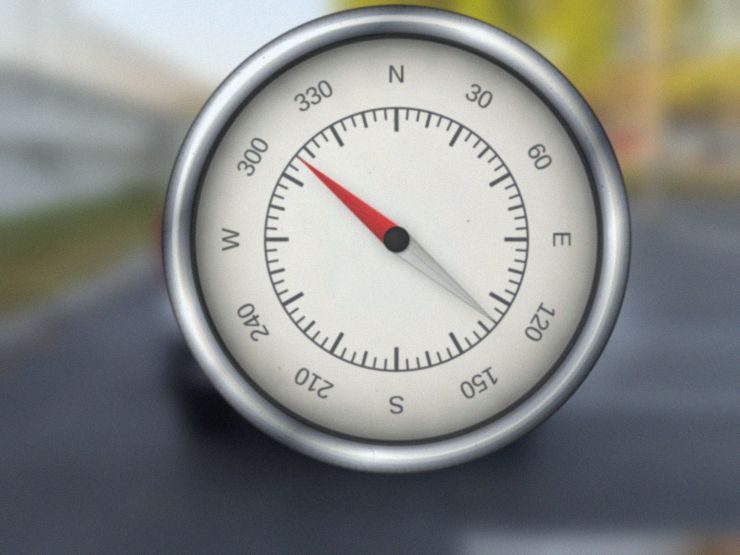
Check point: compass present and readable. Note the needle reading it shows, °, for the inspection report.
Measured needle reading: 310 °
